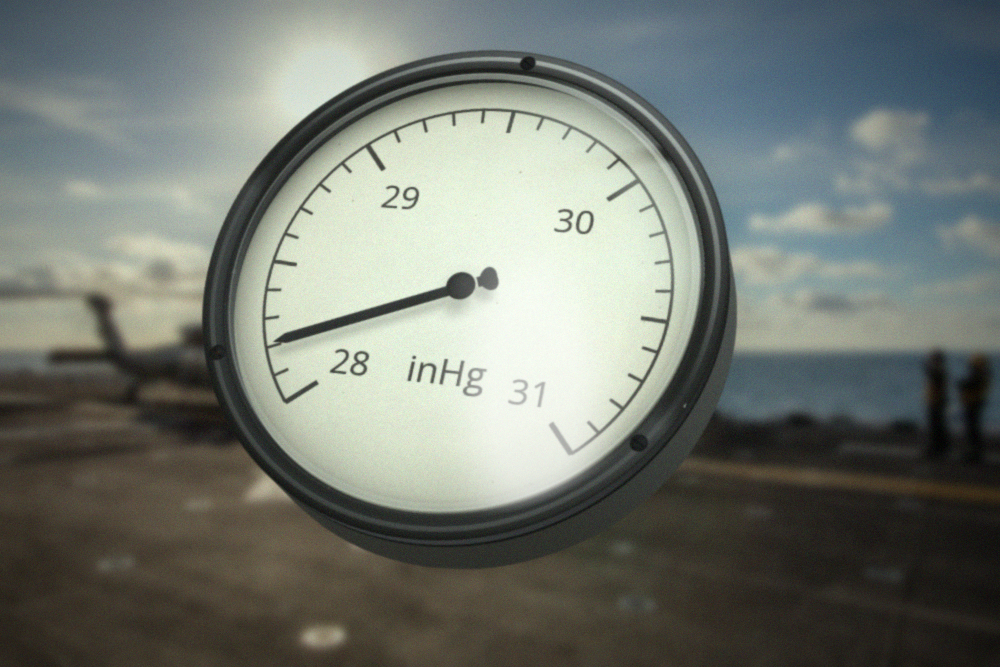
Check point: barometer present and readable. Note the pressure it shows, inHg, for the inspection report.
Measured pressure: 28.2 inHg
